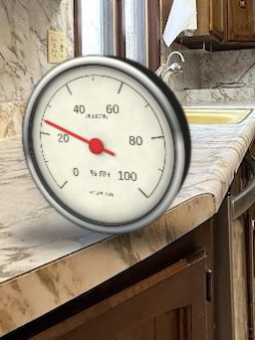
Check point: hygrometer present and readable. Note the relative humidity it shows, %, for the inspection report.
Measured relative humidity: 25 %
